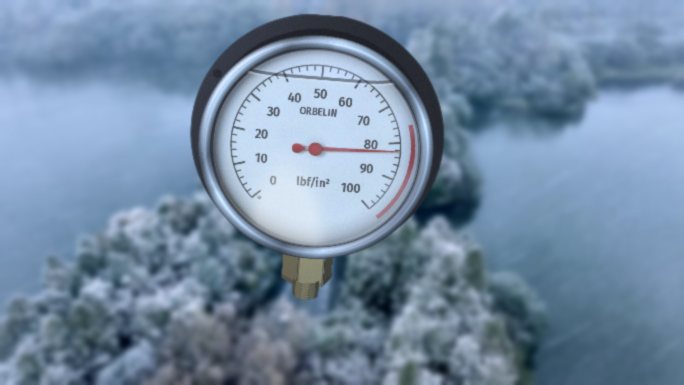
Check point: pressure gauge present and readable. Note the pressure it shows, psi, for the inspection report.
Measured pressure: 82 psi
